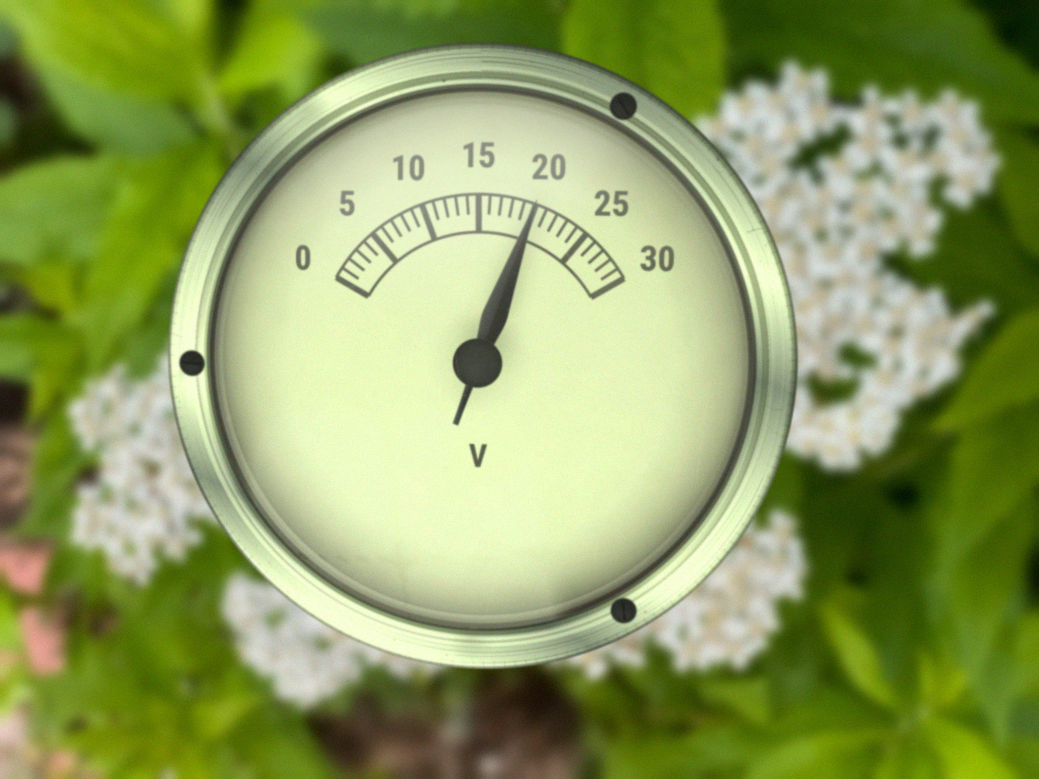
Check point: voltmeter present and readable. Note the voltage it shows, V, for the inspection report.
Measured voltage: 20 V
